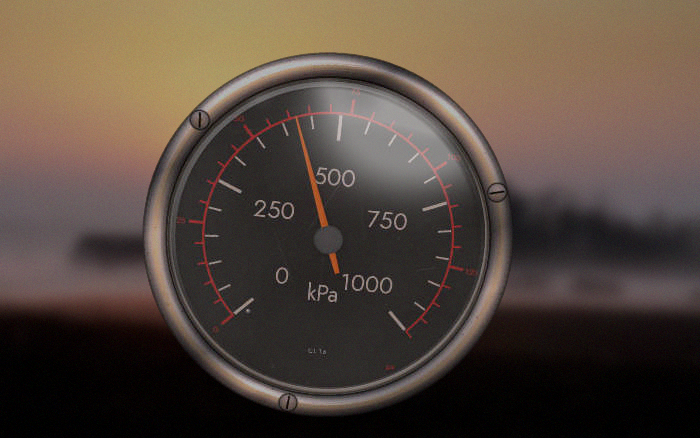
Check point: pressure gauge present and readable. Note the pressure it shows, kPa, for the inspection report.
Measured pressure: 425 kPa
